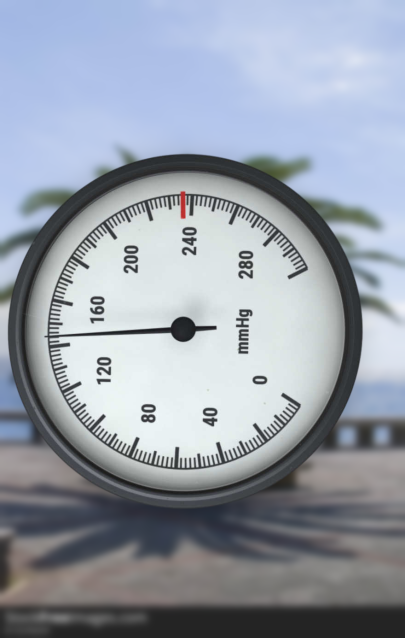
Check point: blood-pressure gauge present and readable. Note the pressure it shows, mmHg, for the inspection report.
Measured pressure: 144 mmHg
